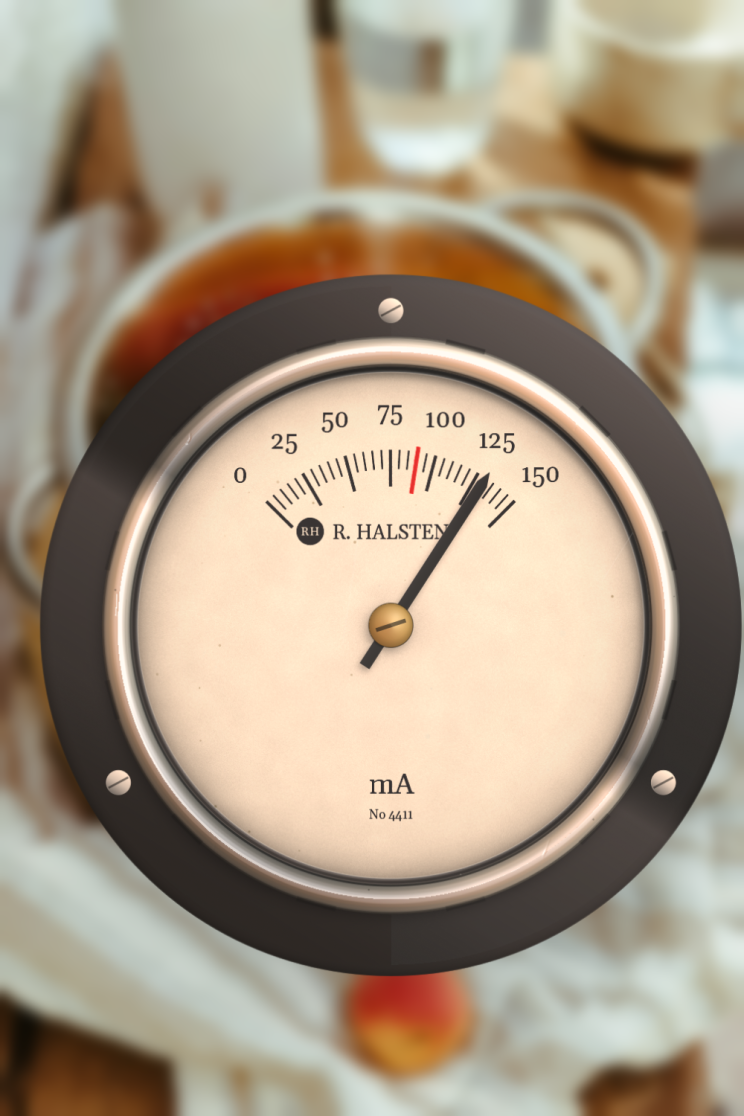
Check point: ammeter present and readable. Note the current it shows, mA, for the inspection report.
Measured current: 130 mA
